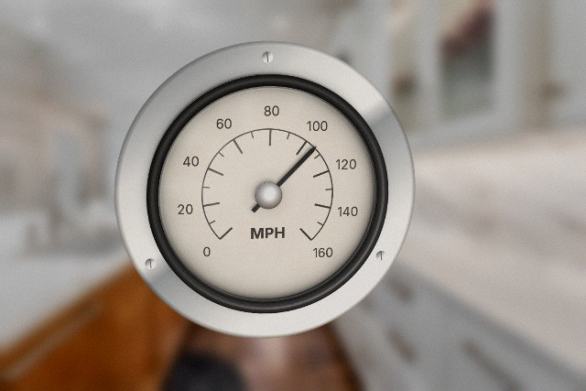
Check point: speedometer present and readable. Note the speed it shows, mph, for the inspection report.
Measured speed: 105 mph
